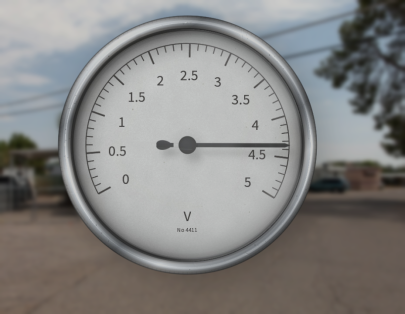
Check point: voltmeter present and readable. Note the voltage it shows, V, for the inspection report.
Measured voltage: 4.35 V
